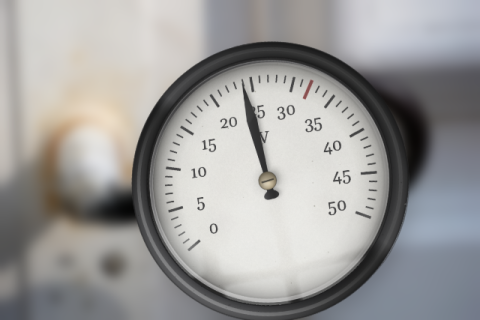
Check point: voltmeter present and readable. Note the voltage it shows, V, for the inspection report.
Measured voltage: 24 V
